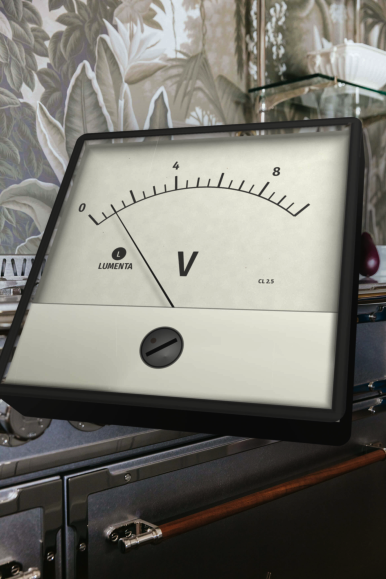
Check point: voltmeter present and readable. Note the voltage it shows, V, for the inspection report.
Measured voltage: 1 V
